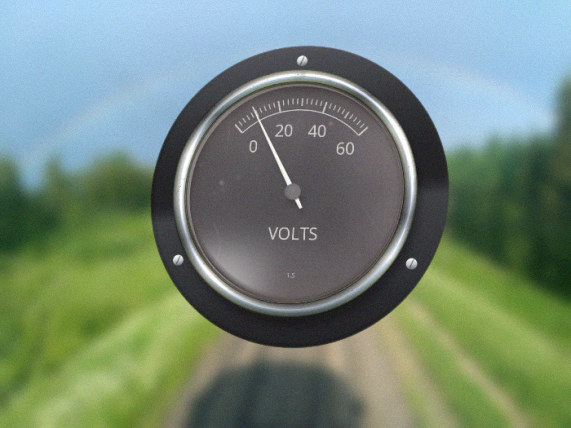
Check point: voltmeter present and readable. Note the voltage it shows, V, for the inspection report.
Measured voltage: 10 V
